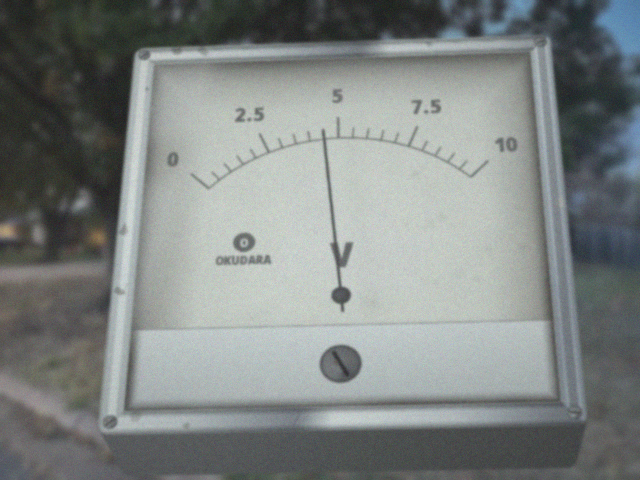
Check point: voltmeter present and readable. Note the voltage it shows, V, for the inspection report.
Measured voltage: 4.5 V
